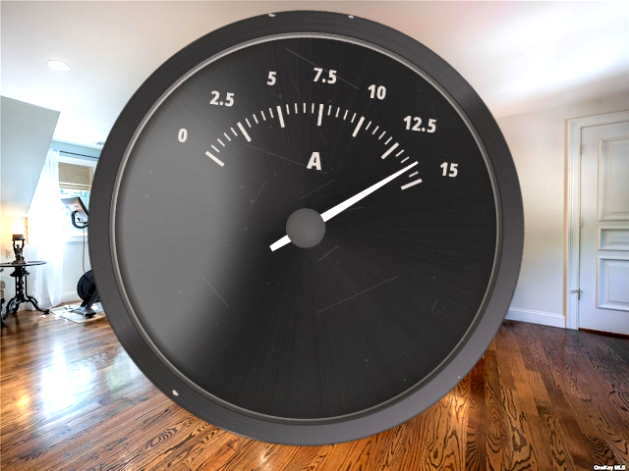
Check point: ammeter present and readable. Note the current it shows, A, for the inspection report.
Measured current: 14 A
